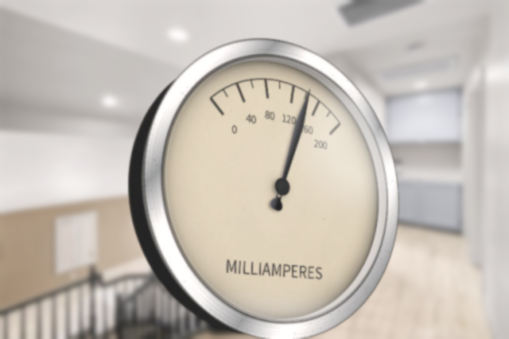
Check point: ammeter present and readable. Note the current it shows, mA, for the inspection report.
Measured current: 140 mA
